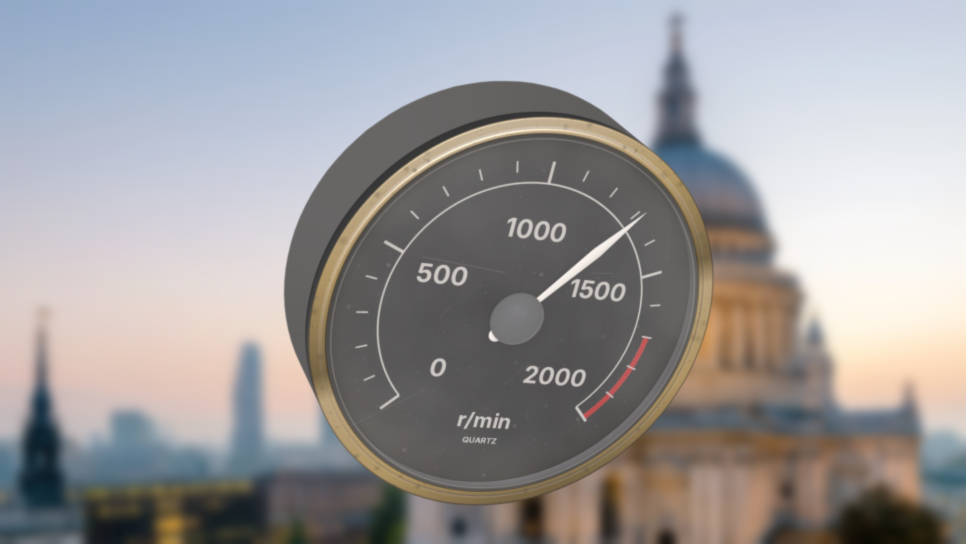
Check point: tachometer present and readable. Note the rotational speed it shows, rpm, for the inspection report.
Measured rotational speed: 1300 rpm
